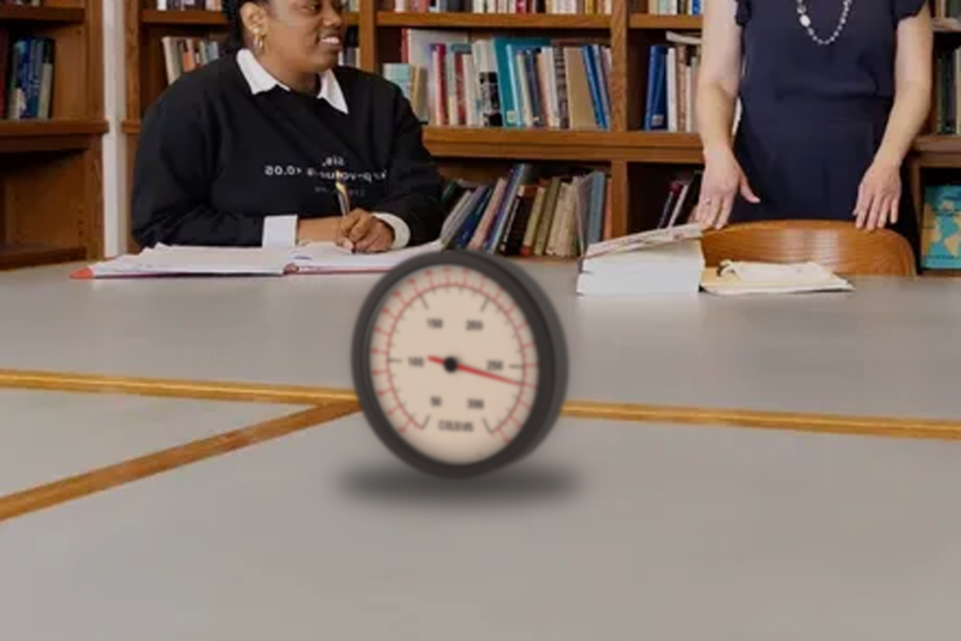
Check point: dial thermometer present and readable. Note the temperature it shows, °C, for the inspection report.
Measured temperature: 260 °C
